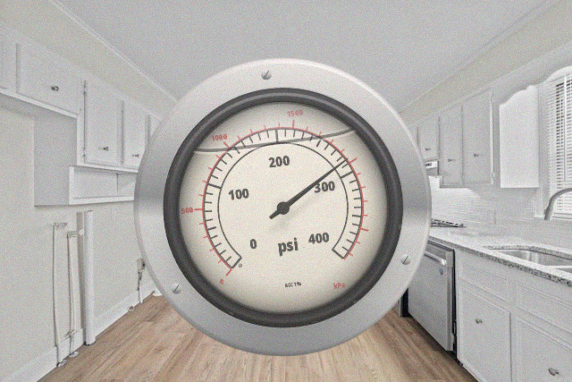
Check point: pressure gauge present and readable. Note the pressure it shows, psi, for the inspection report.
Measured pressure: 285 psi
